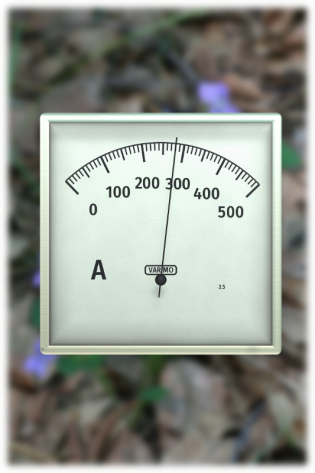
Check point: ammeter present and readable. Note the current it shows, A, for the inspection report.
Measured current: 280 A
